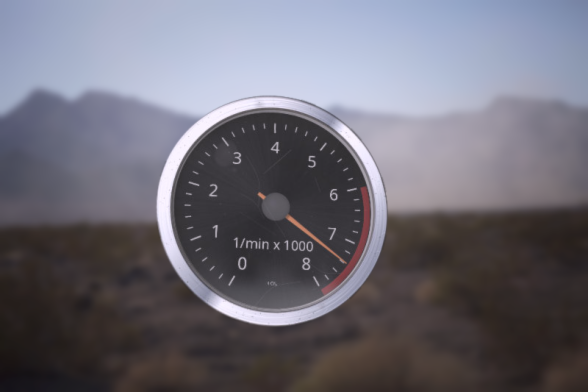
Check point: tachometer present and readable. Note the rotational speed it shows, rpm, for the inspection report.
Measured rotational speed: 7400 rpm
